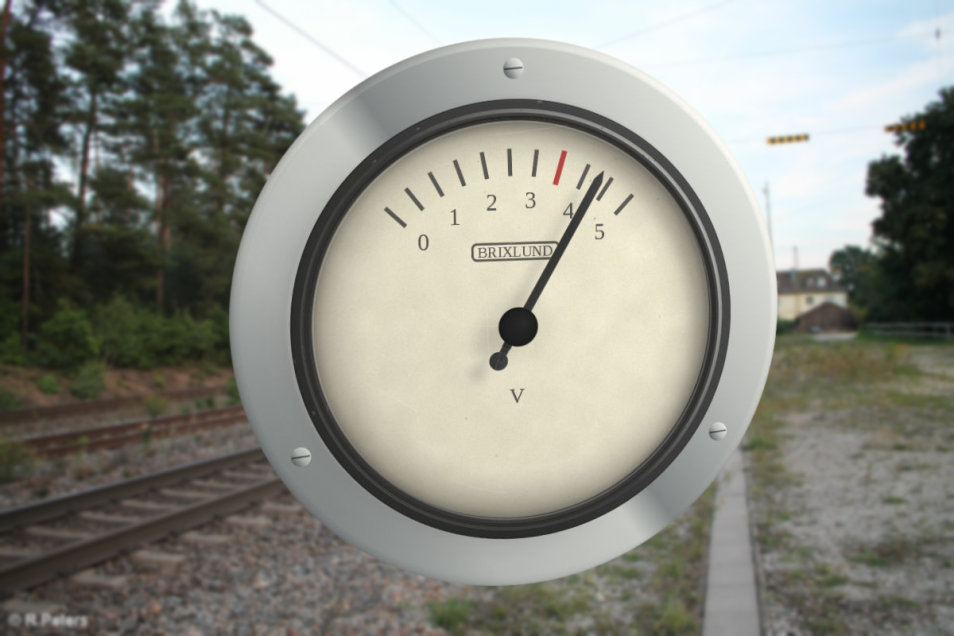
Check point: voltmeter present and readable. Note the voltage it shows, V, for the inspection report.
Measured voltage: 4.25 V
